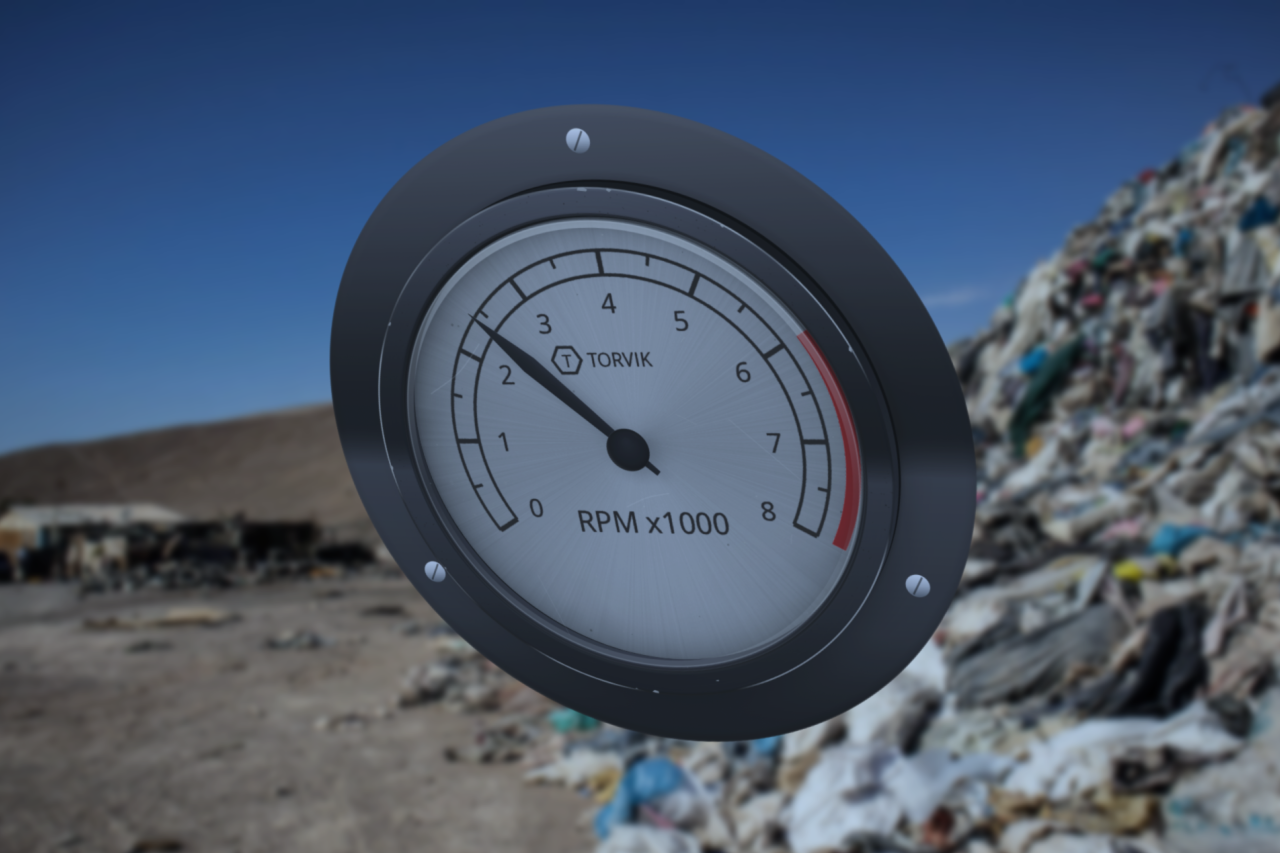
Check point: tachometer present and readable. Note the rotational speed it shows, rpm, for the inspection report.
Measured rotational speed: 2500 rpm
